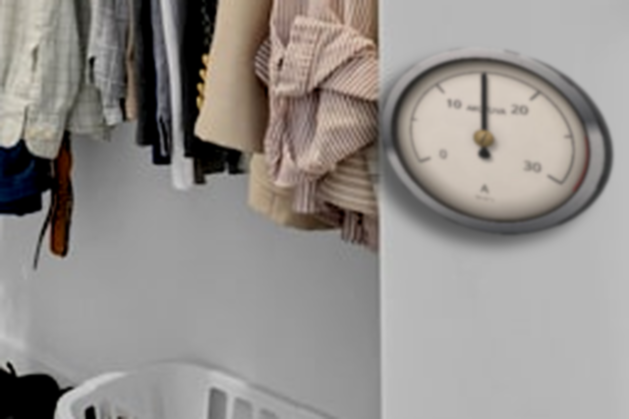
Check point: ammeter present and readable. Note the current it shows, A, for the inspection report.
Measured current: 15 A
